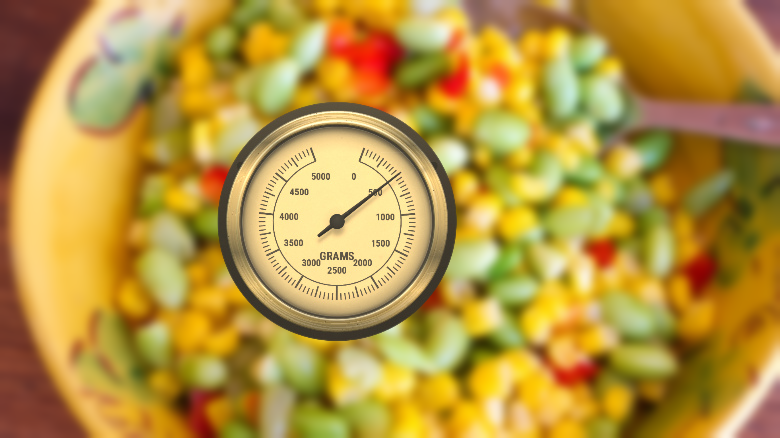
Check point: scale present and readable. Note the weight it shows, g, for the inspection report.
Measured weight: 500 g
